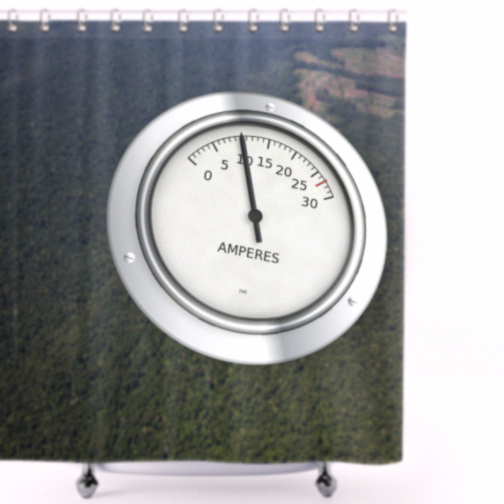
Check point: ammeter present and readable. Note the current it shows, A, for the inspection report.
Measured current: 10 A
